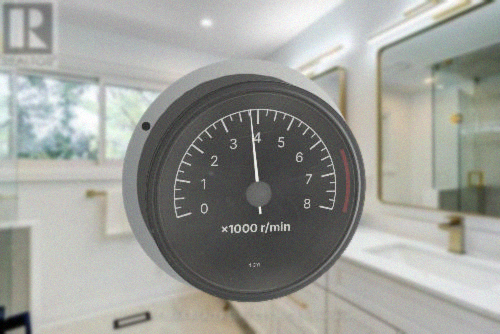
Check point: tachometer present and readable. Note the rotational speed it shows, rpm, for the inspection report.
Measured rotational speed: 3750 rpm
